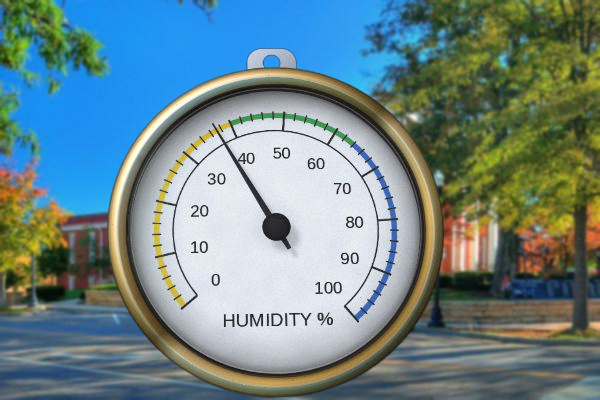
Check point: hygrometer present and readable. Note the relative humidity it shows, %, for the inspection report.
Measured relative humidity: 37 %
